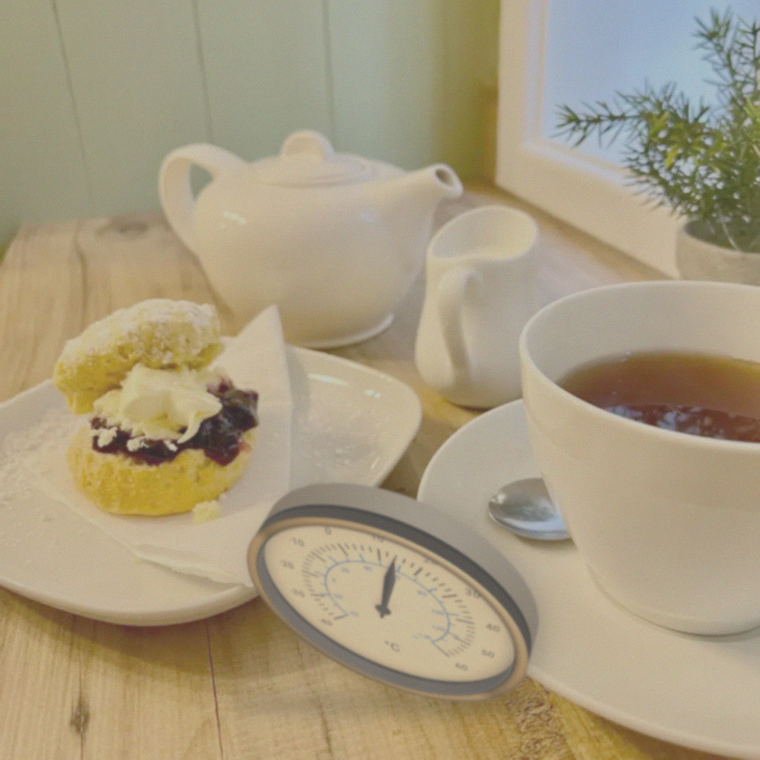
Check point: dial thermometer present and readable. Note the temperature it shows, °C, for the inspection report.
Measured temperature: 14 °C
